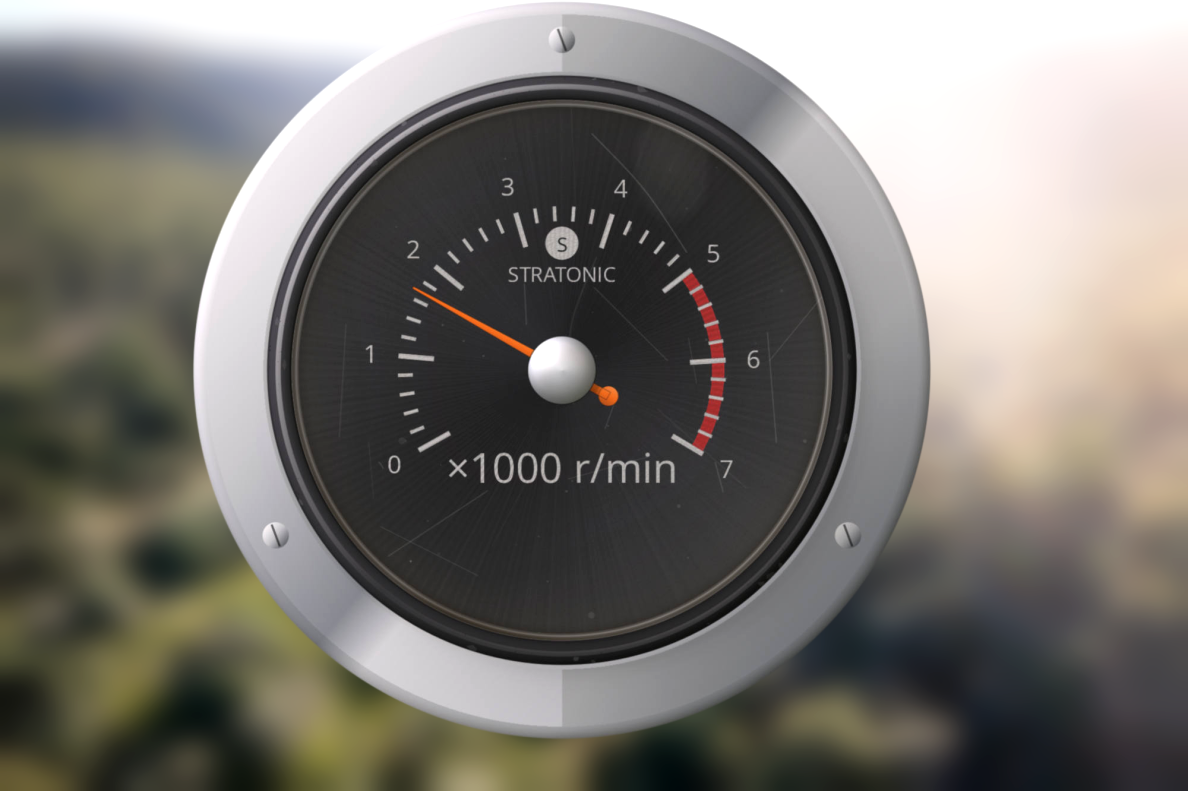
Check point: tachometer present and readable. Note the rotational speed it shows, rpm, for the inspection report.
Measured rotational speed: 1700 rpm
